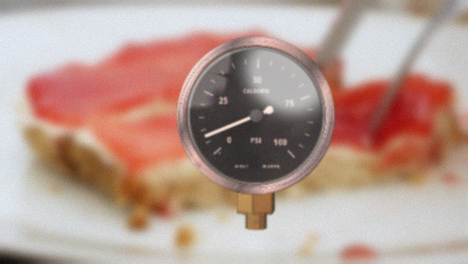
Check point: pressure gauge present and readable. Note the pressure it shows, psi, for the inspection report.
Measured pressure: 7.5 psi
